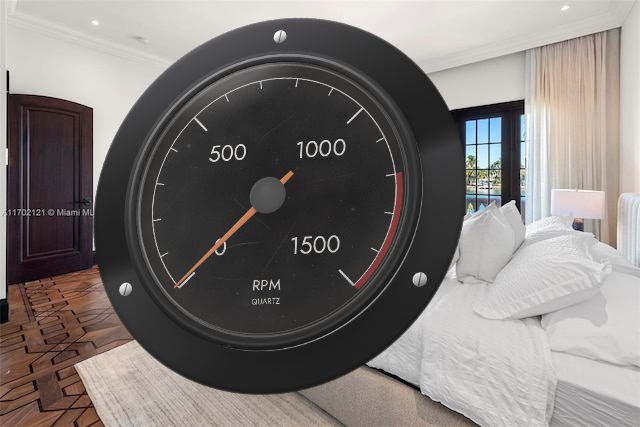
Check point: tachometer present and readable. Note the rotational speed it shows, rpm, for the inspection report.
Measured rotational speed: 0 rpm
